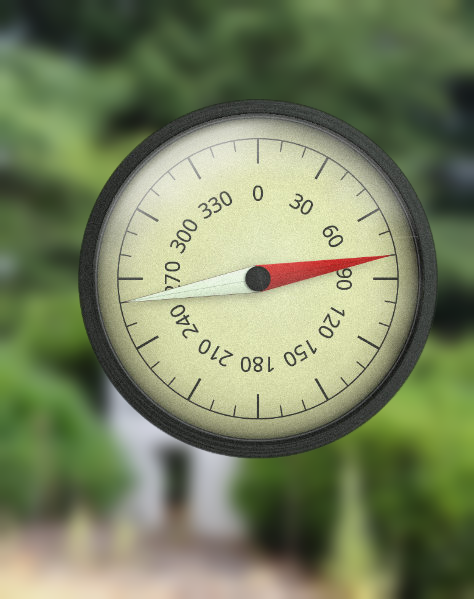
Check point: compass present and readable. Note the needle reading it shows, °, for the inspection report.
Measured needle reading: 80 °
